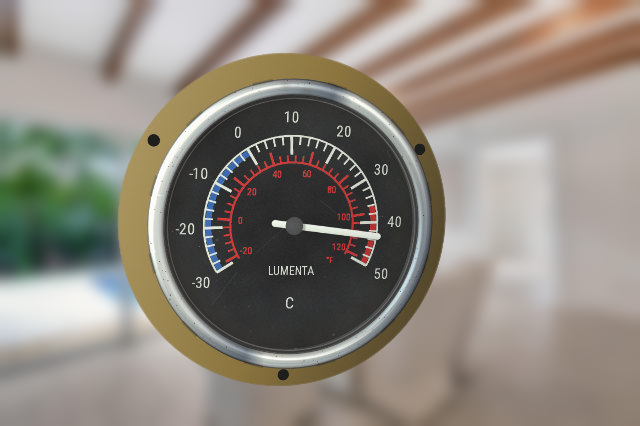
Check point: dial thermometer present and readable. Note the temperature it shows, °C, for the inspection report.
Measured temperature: 43 °C
